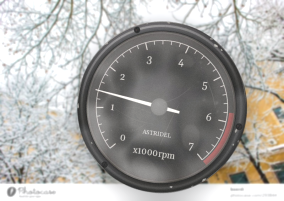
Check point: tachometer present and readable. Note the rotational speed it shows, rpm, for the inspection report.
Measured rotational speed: 1400 rpm
